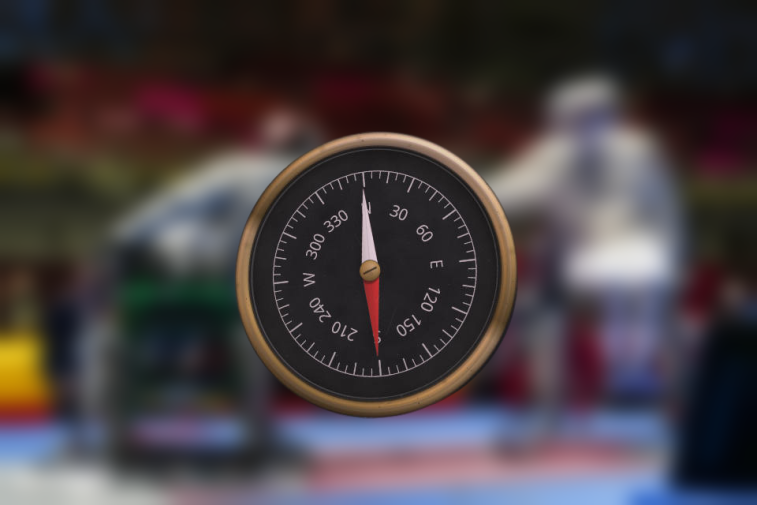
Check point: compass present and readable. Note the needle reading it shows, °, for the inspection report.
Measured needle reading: 180 °
